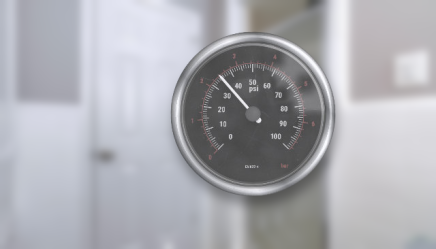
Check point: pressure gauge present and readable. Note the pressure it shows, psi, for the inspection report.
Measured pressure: 35 psi
